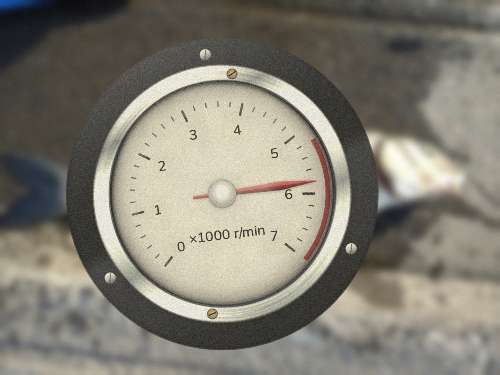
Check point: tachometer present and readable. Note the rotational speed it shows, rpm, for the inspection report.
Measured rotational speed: 5800 rpm
